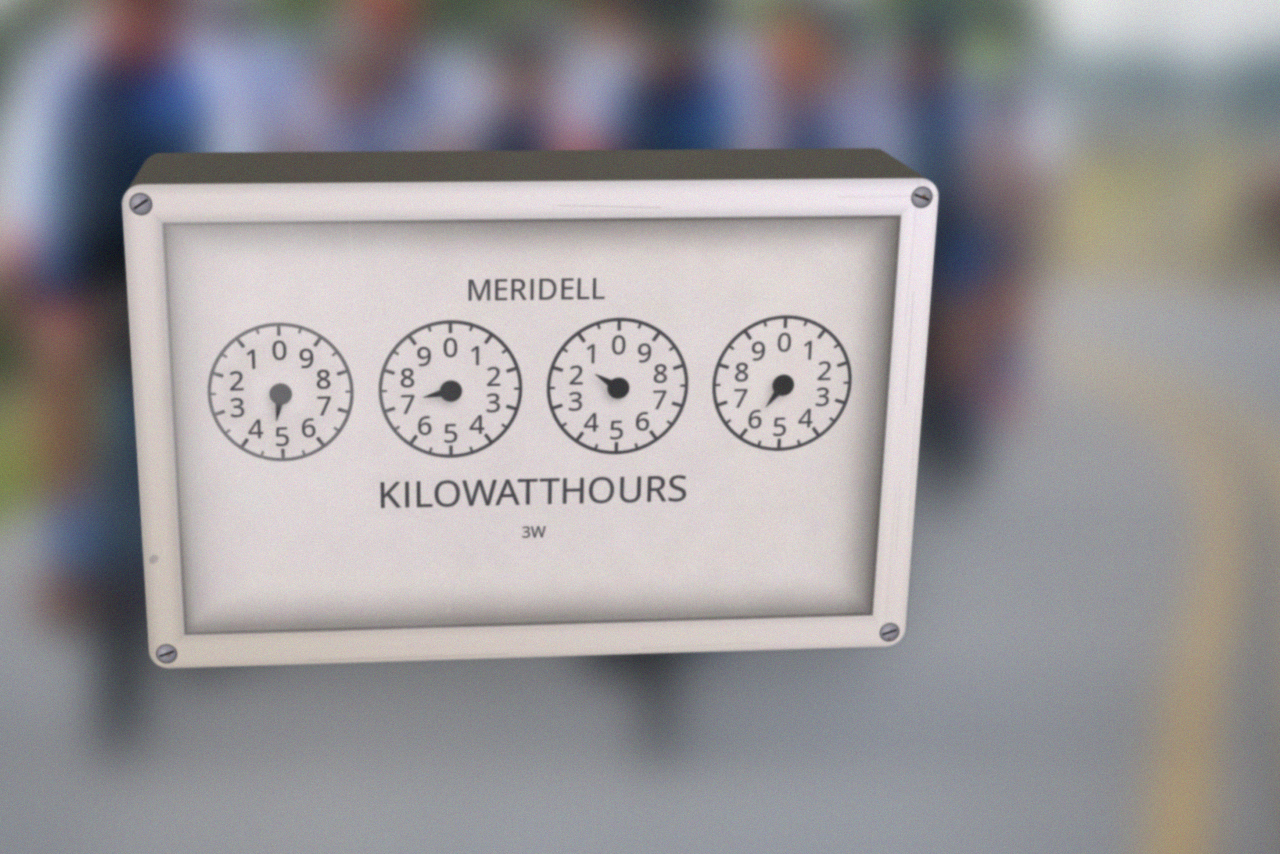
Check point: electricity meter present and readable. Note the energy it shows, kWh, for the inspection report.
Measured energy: 4716 kWh
